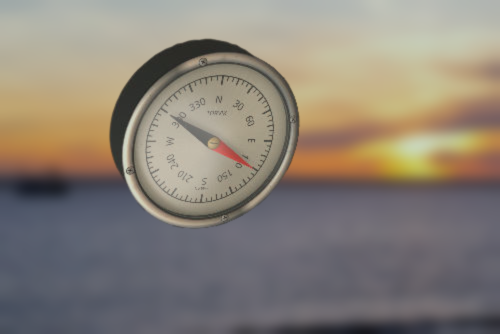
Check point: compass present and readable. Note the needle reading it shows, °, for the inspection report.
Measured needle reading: 120 °
